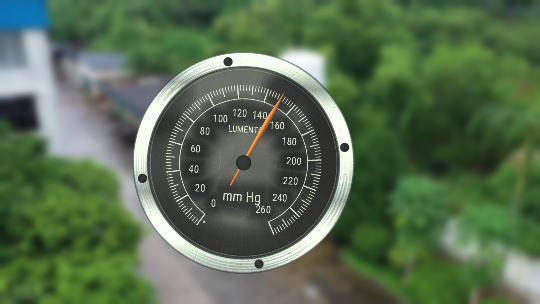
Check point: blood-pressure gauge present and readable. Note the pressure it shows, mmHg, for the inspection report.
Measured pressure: 150 mmHg
